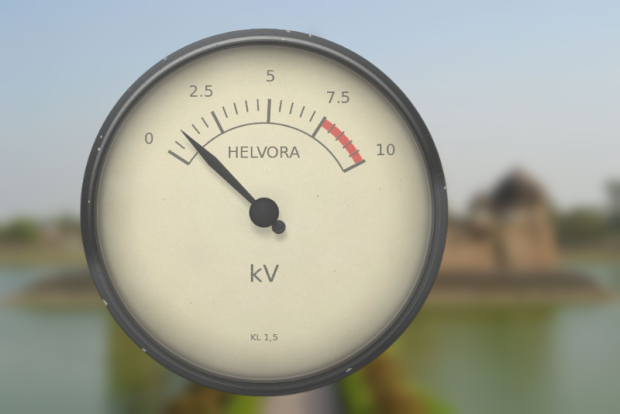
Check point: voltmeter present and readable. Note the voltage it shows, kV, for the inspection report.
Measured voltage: 1 kV
